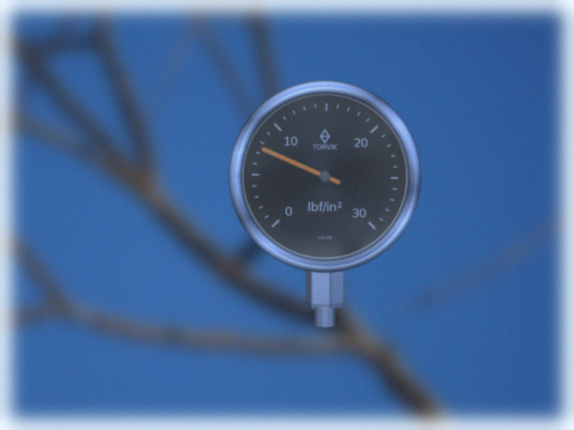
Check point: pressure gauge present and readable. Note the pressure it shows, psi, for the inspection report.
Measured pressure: 7.5 psi
